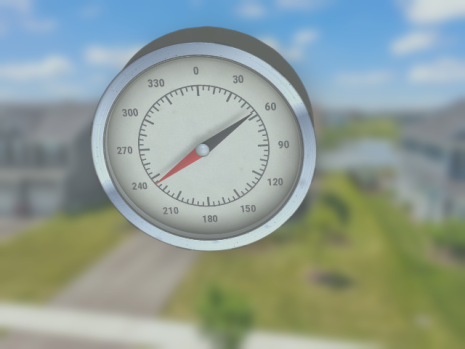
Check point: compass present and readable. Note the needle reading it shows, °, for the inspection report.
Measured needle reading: 235 °
